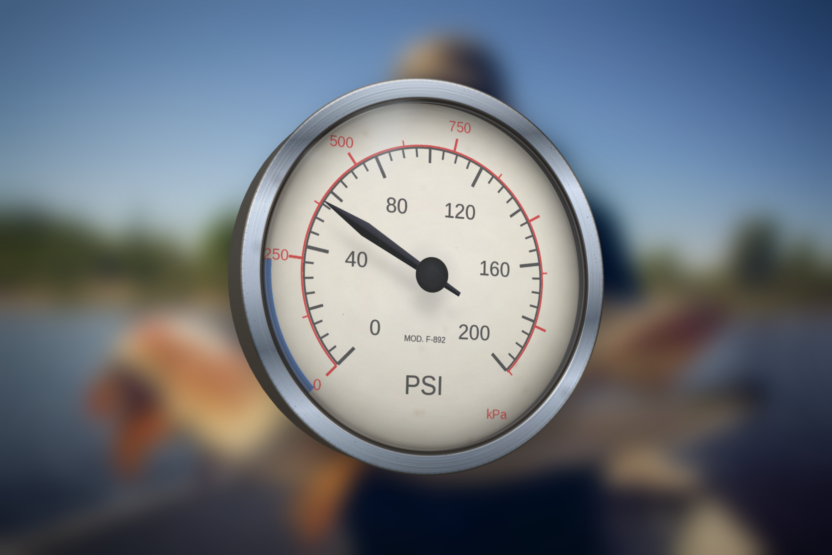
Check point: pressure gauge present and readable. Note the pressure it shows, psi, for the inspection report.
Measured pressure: 55 psi
